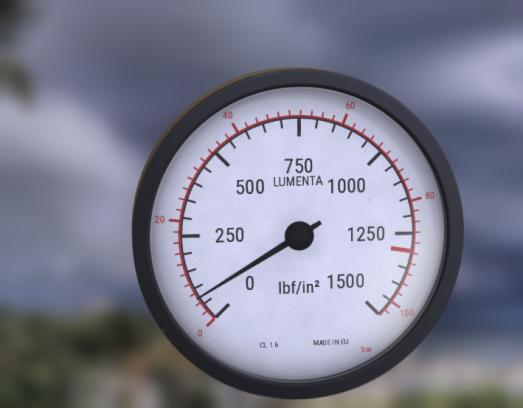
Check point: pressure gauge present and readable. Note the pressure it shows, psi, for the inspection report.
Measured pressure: 75 psi
